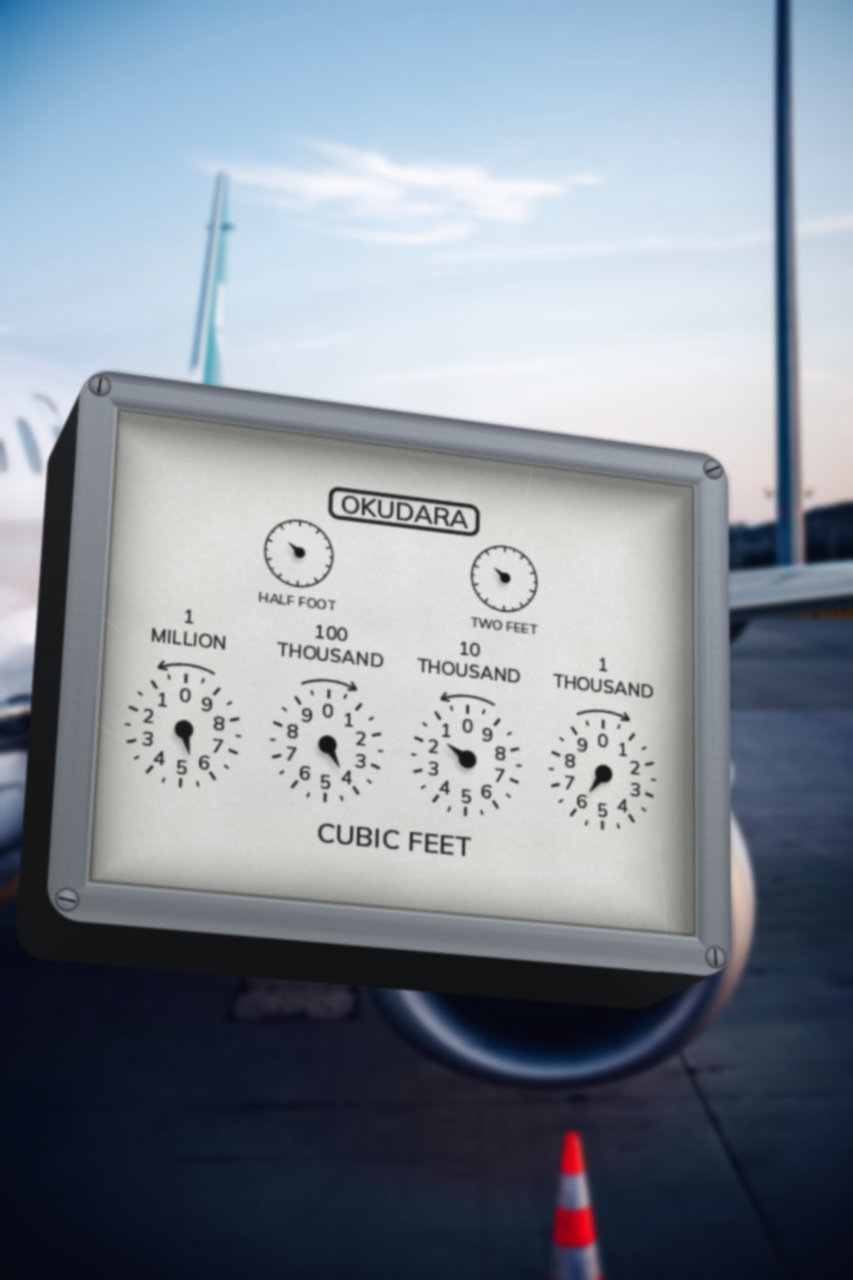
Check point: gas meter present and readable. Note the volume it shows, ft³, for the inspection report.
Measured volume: 541600 ft³
